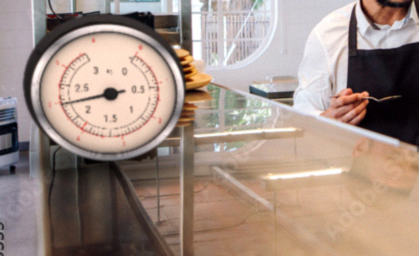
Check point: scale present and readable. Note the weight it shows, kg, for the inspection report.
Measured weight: 2.25 kg
